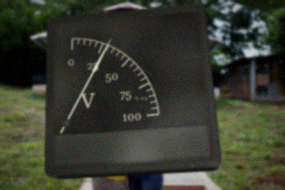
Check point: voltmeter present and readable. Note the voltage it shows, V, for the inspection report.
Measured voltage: 30 V
